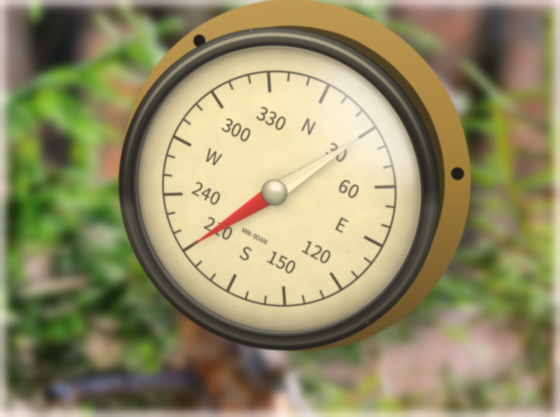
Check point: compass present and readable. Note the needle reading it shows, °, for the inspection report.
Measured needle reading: 210 °
